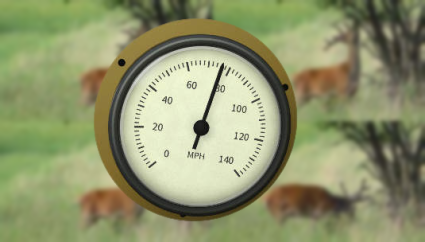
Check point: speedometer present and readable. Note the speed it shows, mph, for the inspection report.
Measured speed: 76 mph
